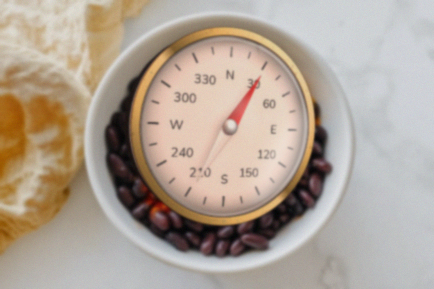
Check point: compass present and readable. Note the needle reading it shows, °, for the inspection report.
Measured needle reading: 30 °
